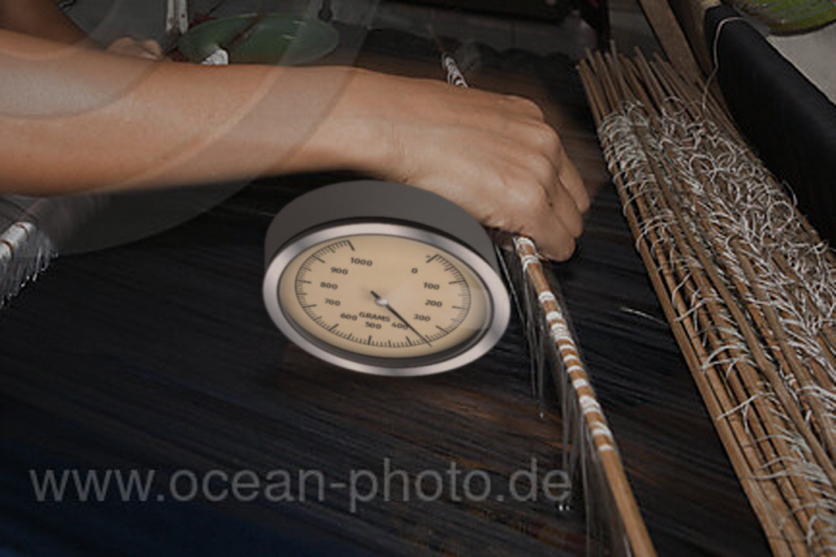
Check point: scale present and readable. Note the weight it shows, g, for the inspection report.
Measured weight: 350 g
